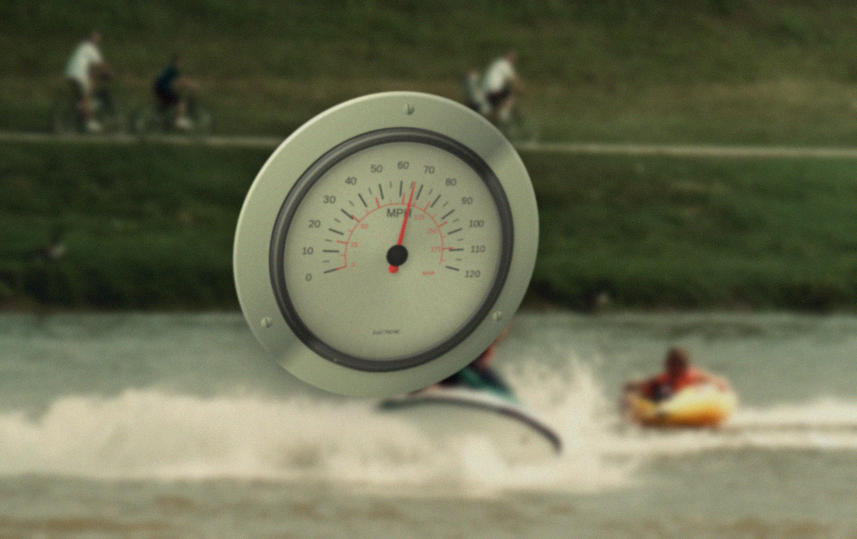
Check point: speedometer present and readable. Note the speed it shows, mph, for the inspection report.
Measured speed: 65 mph
